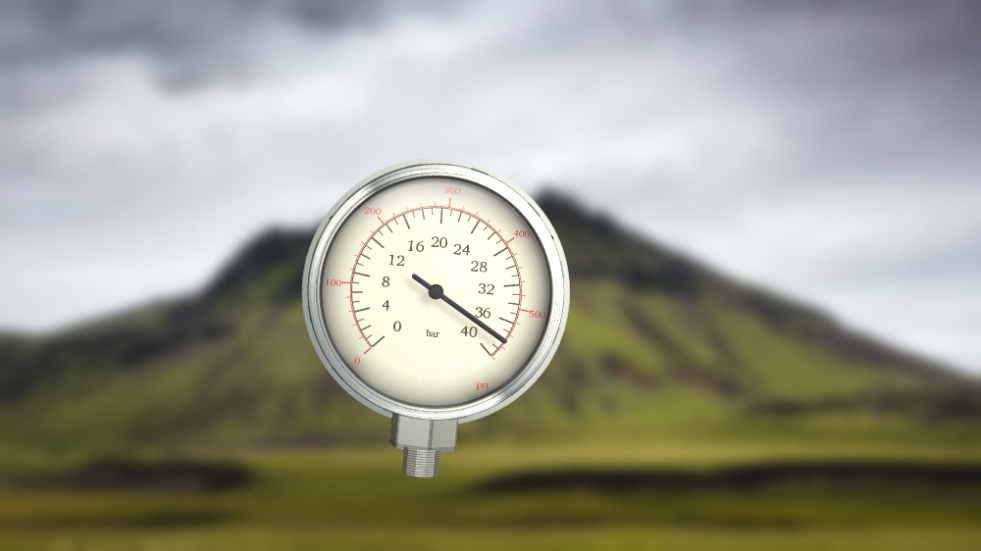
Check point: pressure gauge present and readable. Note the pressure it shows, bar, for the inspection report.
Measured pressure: 38 bar
